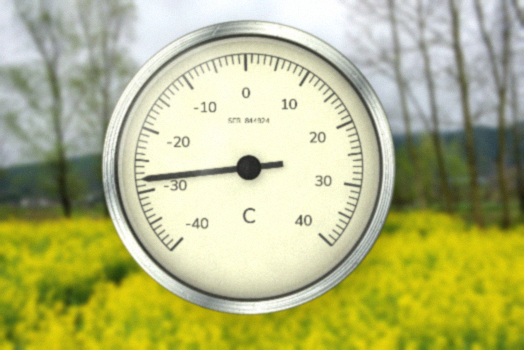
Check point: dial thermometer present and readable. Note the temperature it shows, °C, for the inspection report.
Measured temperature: -28 °C
